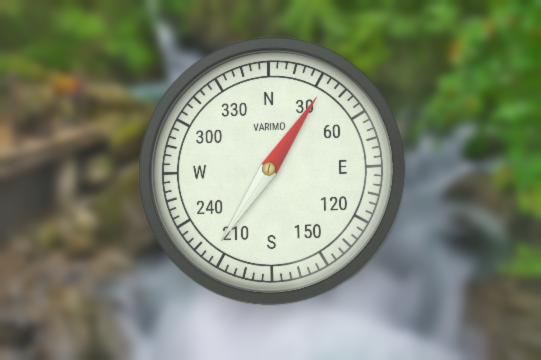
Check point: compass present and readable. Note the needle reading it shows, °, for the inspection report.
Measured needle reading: 35 °
